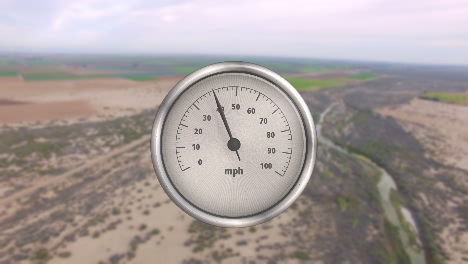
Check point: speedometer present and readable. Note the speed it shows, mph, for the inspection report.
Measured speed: 40 mph
